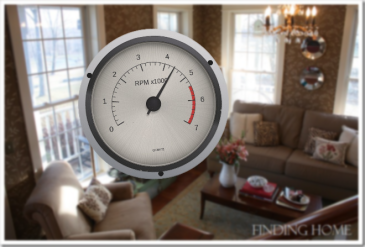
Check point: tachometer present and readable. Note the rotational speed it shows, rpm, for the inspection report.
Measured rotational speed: 4400 rpm
